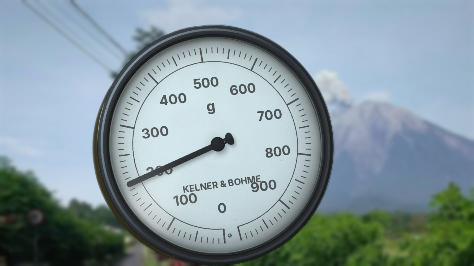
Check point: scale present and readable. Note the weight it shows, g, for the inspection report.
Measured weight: 200 g
